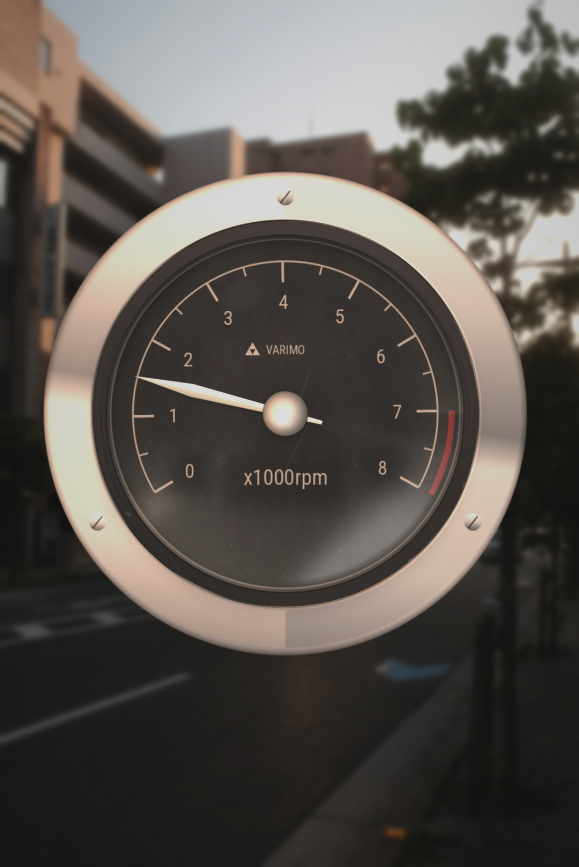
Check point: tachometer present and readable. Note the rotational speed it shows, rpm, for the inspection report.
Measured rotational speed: 1500 rpm
